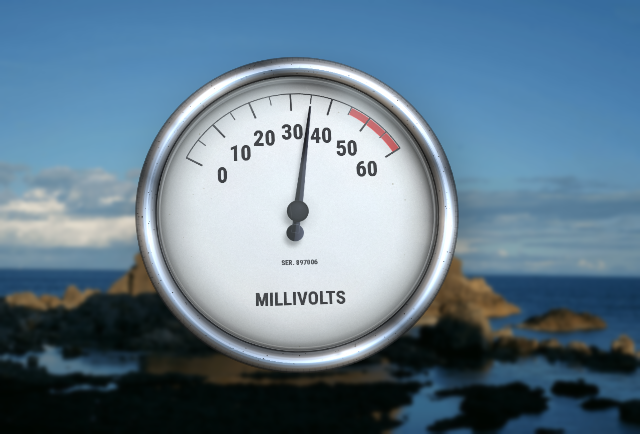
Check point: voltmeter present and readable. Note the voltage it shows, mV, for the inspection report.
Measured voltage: 35 mV
